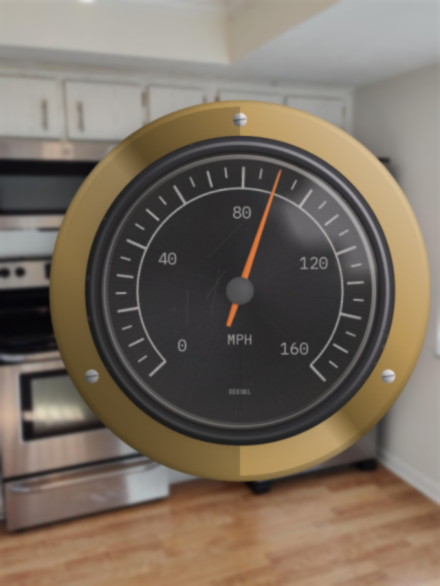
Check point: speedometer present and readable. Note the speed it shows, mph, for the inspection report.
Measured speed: 90 mph
